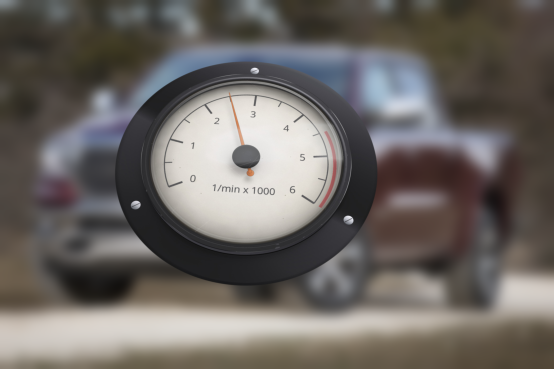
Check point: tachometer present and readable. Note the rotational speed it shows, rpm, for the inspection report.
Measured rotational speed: 2500 rpm
